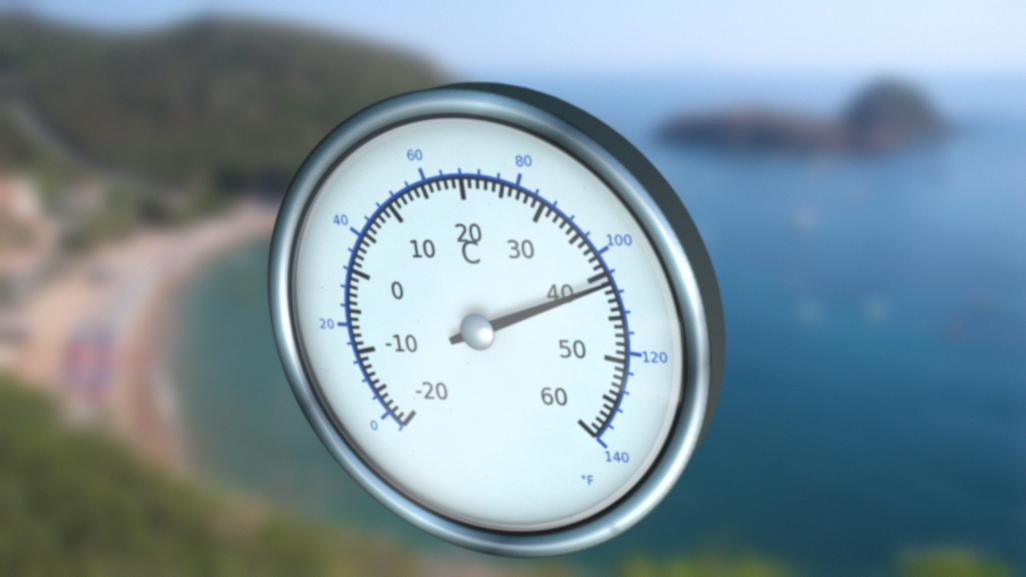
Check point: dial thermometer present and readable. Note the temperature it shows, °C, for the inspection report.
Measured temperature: 41 °C
